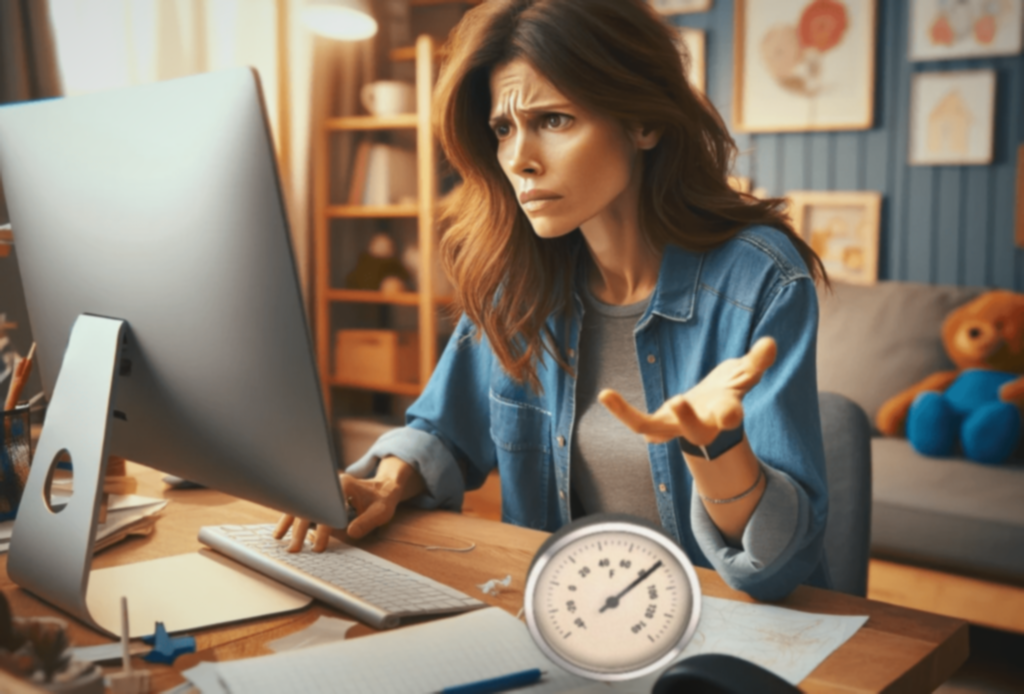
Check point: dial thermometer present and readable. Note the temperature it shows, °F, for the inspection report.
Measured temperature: 80 °F
